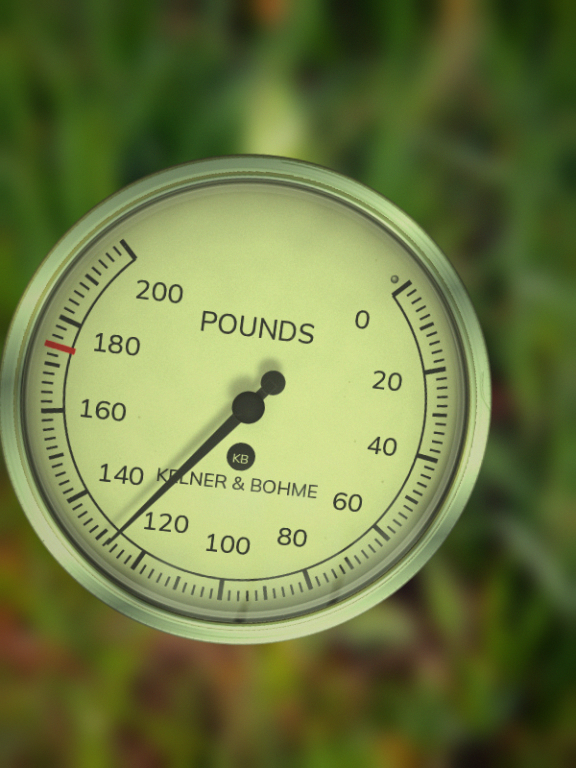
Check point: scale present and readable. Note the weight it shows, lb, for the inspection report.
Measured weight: 128 lb
